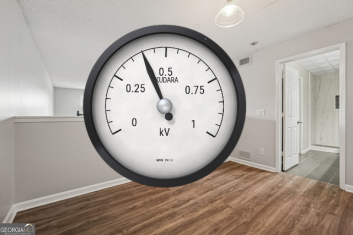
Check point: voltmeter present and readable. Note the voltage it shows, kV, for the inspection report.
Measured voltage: 0.4 kV
